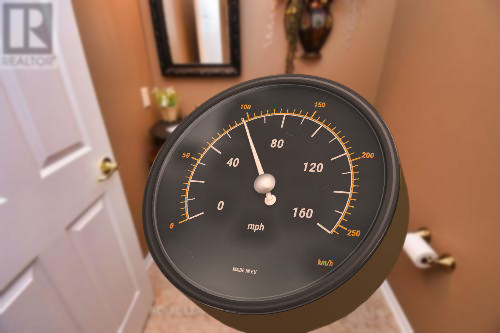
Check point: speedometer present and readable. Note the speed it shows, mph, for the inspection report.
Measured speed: 60 mph
